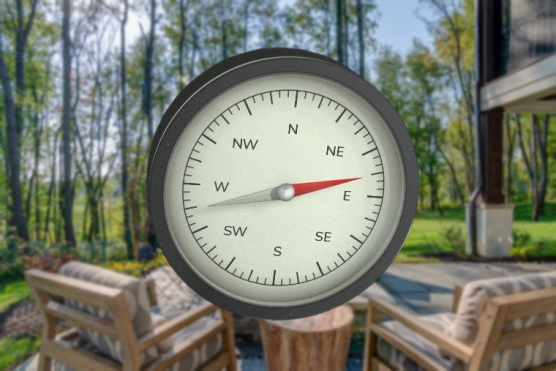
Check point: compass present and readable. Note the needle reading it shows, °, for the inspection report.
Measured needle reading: 75 °
